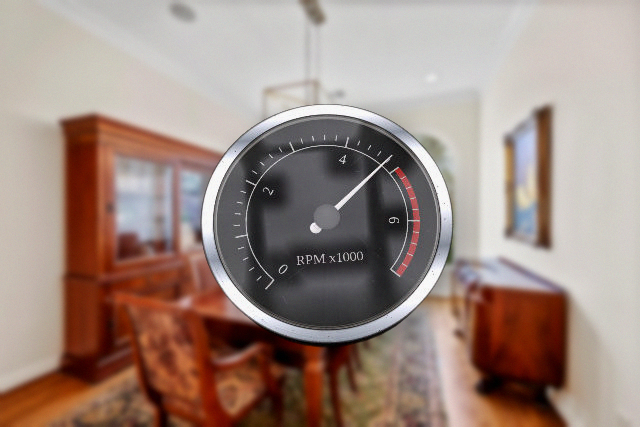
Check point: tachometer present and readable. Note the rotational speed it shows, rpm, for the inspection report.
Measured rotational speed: 4800 rpm
